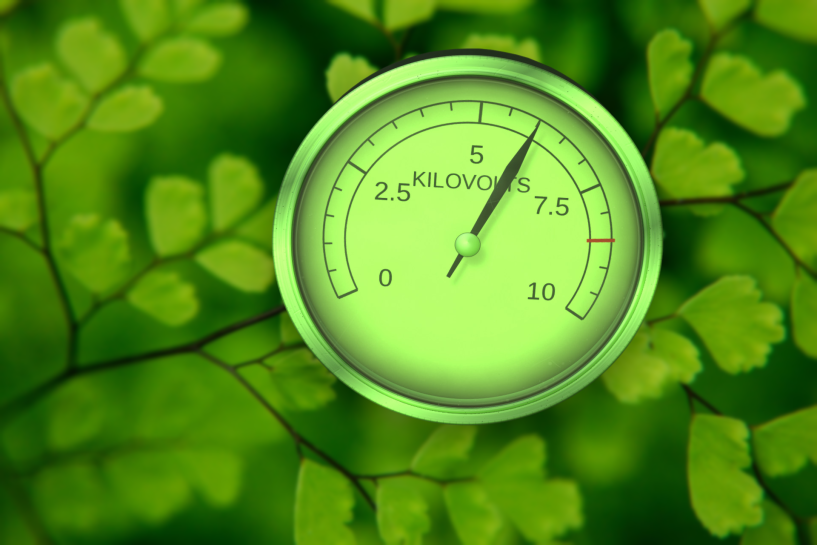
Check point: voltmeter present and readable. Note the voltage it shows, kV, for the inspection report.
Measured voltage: 6 kV
